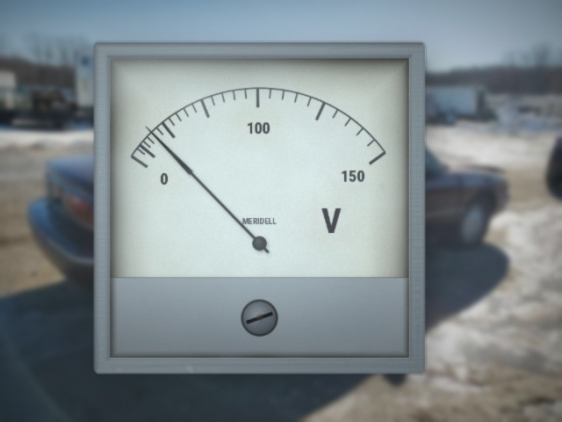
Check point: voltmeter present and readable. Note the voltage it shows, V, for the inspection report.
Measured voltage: 40 V
